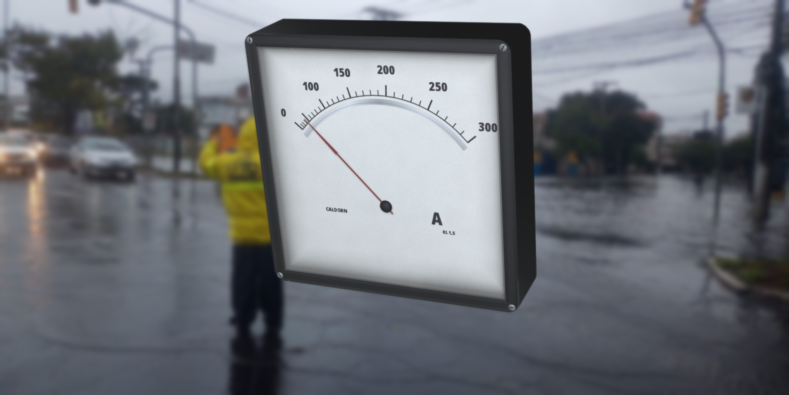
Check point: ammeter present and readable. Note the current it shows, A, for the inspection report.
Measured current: 50 A
